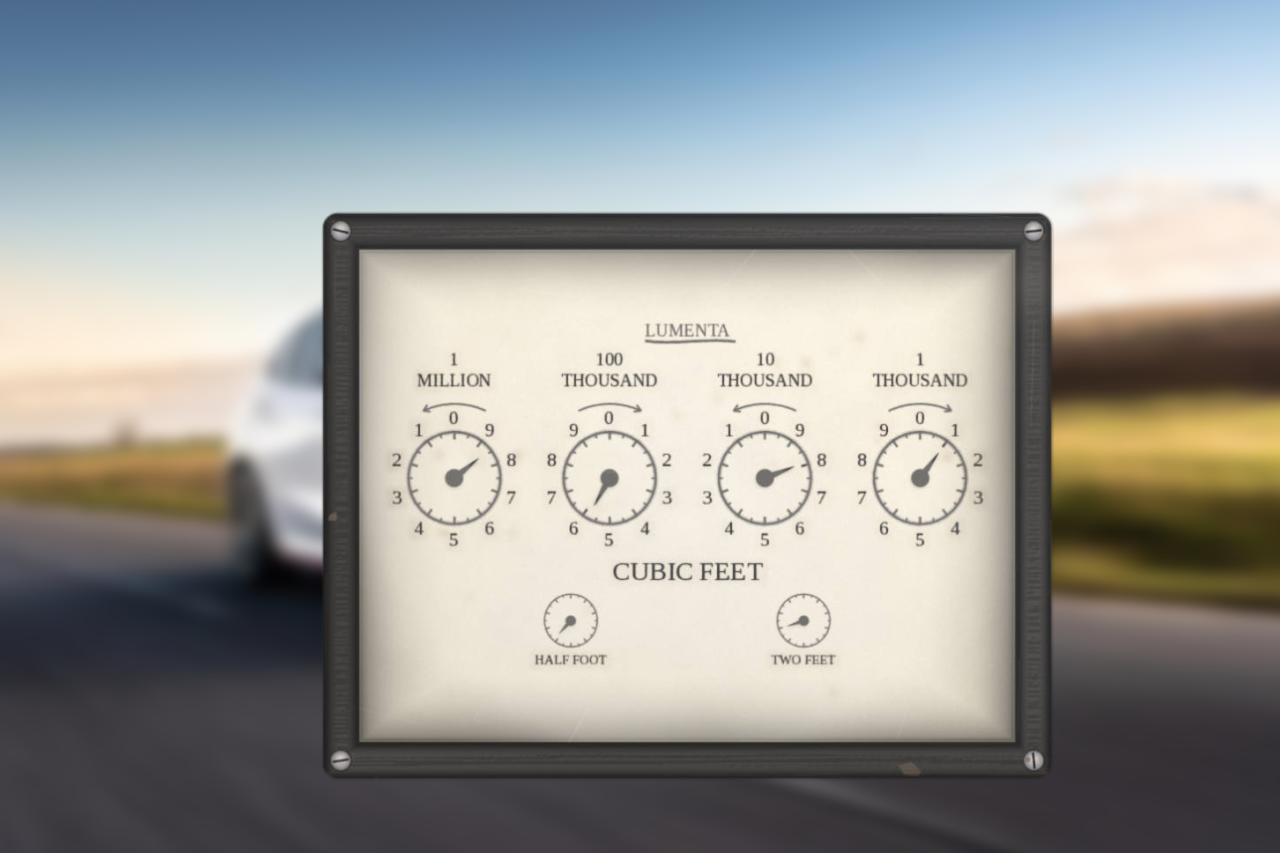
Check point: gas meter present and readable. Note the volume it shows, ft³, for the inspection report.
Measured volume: 858100 ft³
